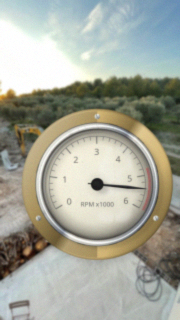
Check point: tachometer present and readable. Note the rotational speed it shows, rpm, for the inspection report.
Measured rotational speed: 5400 rpm
